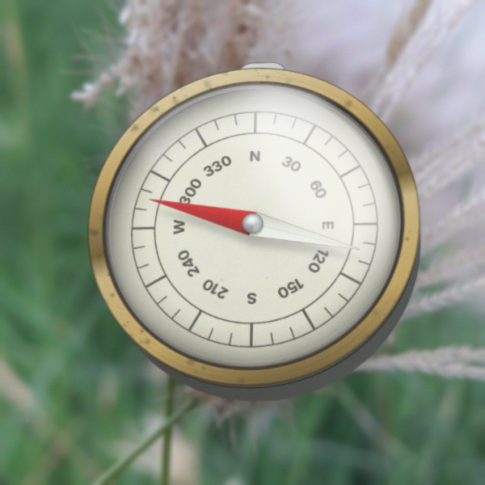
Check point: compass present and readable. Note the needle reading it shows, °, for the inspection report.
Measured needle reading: 285 °
